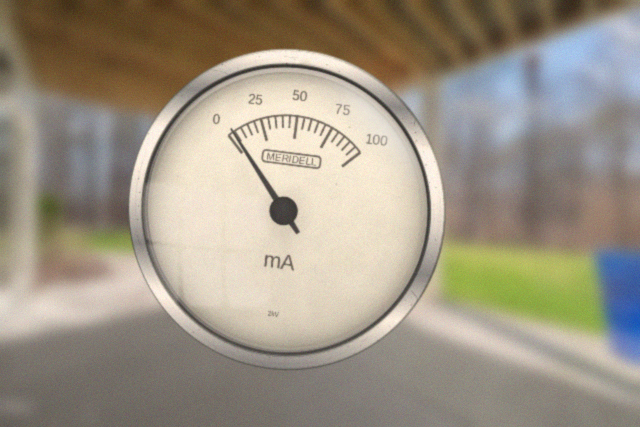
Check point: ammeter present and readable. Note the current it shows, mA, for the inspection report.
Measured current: 5 mA
